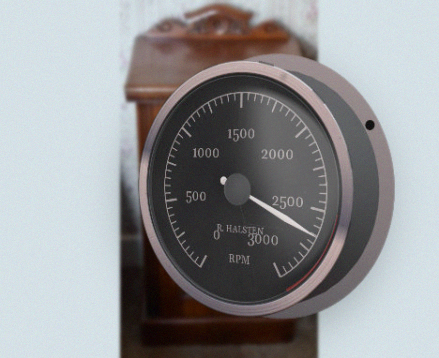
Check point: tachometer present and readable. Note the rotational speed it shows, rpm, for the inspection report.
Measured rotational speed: 2650 rpm
